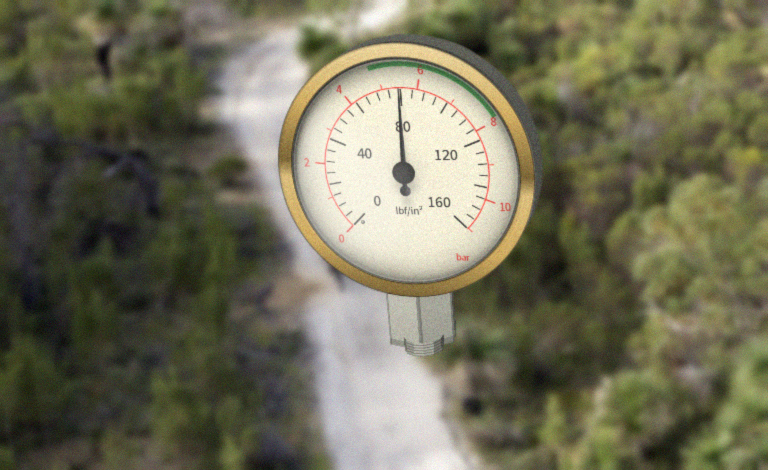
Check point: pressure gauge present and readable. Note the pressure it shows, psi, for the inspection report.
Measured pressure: 80 psi
